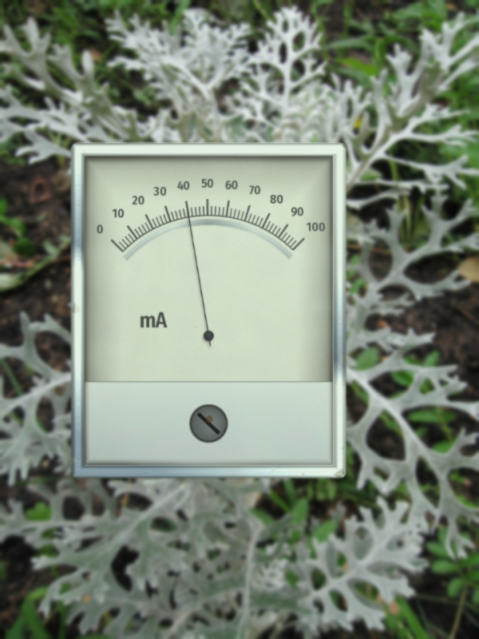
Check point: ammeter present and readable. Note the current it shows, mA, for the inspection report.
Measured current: 40 mA
